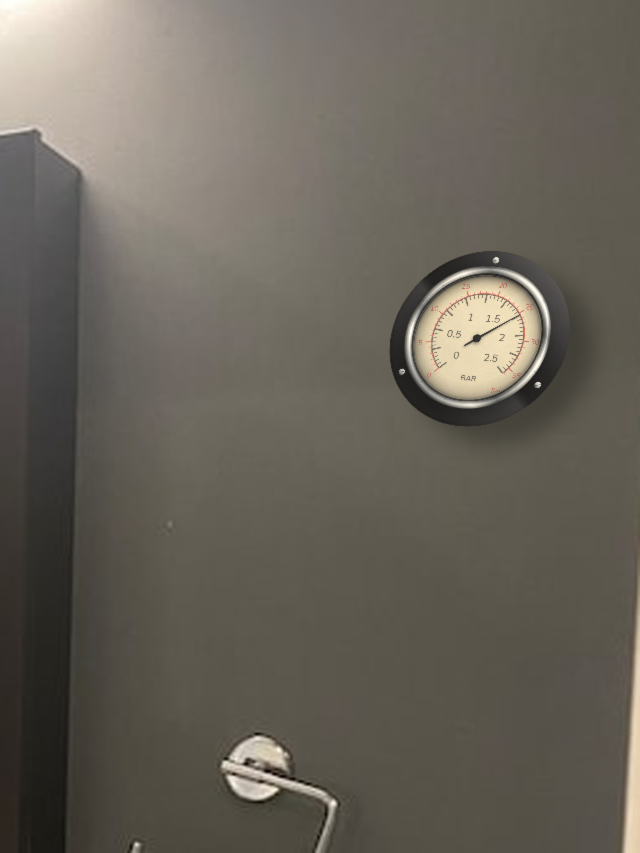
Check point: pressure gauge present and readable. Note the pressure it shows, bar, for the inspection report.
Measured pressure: 1.75 bar
